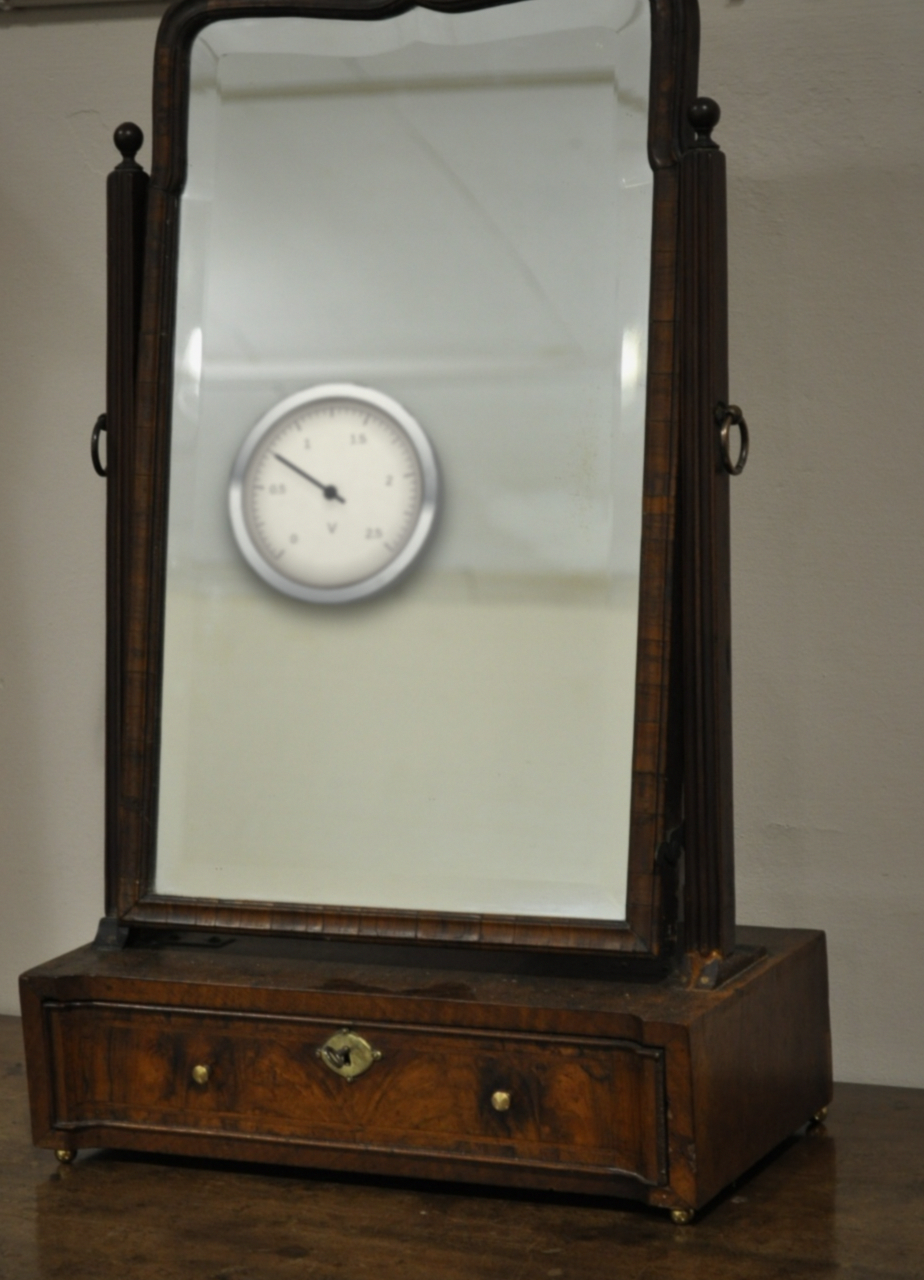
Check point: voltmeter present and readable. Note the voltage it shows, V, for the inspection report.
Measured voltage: 0.75 V
